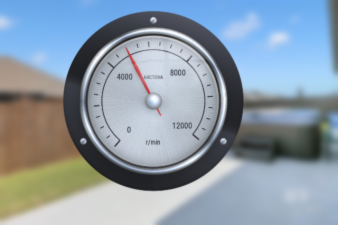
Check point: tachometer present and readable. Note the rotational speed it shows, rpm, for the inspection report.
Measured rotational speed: 5000 rpm
